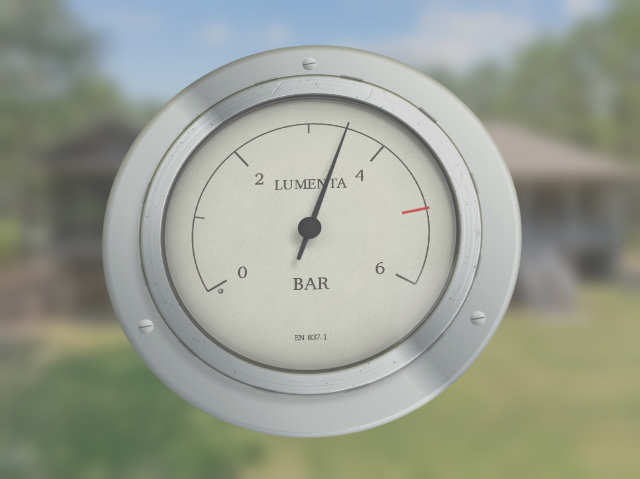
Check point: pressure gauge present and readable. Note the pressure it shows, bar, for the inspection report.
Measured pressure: 3.5 bar
